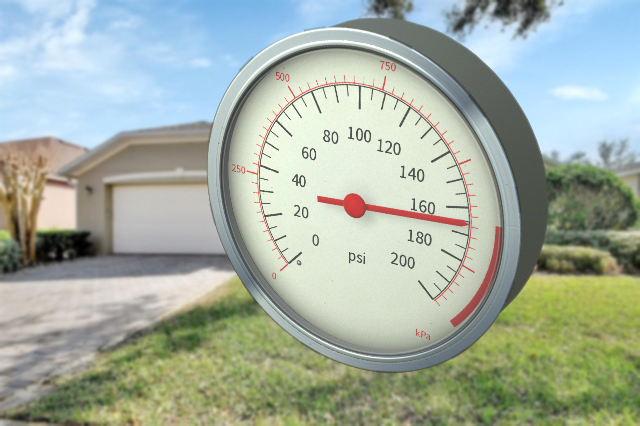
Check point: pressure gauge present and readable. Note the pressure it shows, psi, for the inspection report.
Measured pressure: 165 psi
